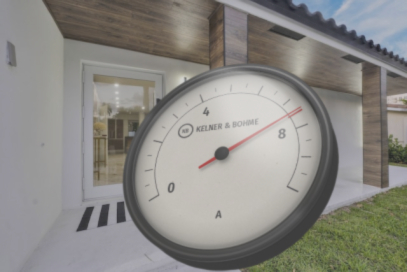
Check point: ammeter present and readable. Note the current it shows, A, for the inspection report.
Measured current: 7.5 A
